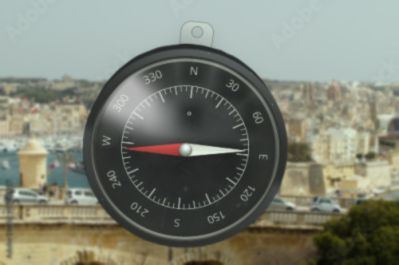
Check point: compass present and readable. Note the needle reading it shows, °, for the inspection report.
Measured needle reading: 265 °
